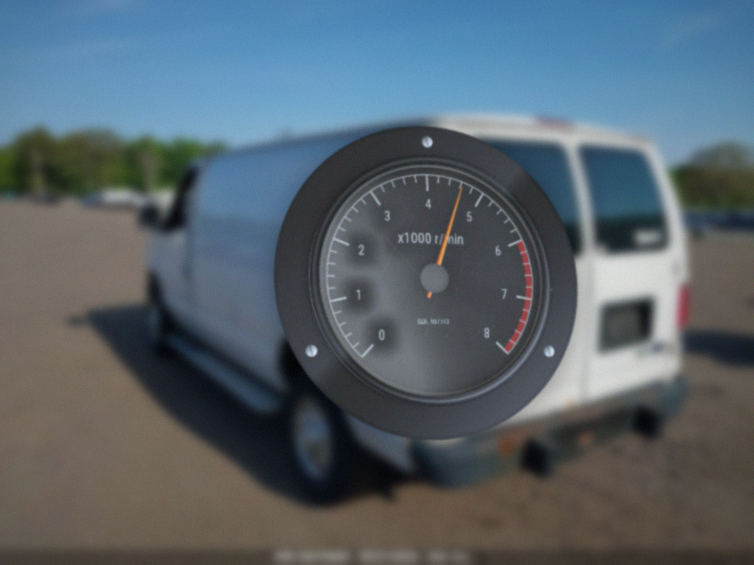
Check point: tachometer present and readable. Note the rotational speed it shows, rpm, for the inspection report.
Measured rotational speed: 4600 rpm
